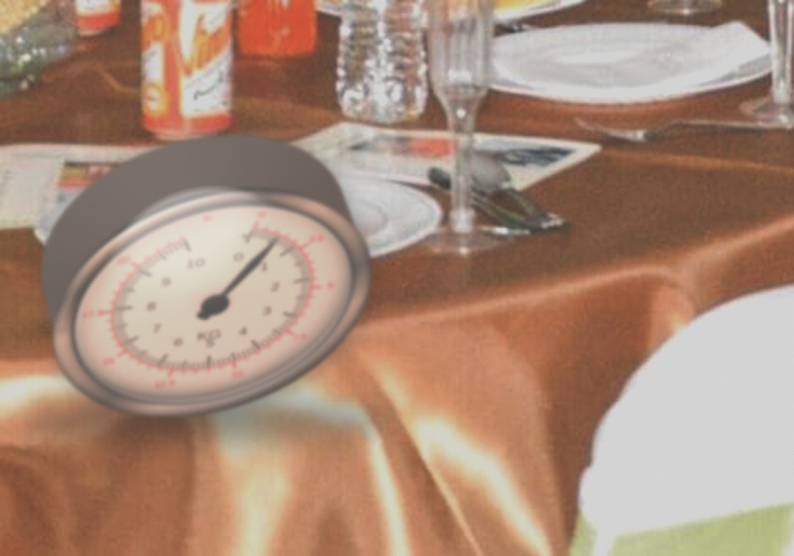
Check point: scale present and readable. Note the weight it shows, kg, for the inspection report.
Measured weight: 0.5 kg
